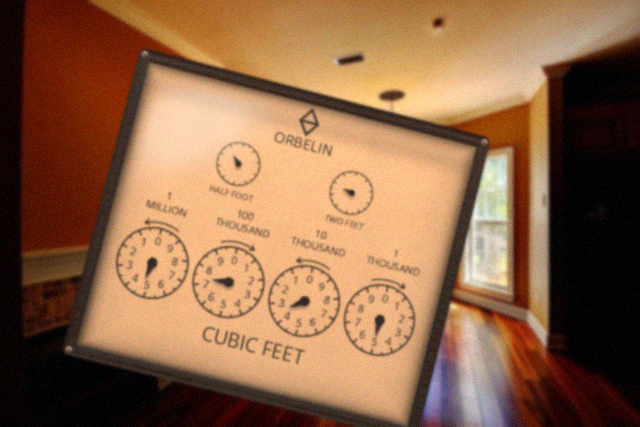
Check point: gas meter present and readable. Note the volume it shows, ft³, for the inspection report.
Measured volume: 473500 ft³
